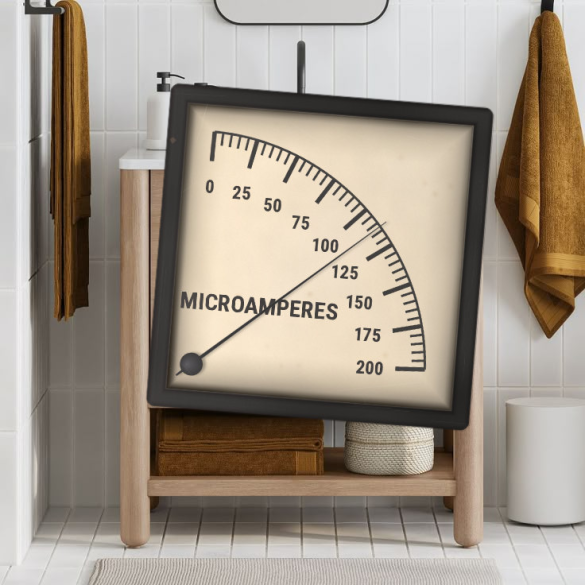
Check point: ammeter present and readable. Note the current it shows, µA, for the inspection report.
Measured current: 112.5 µA
